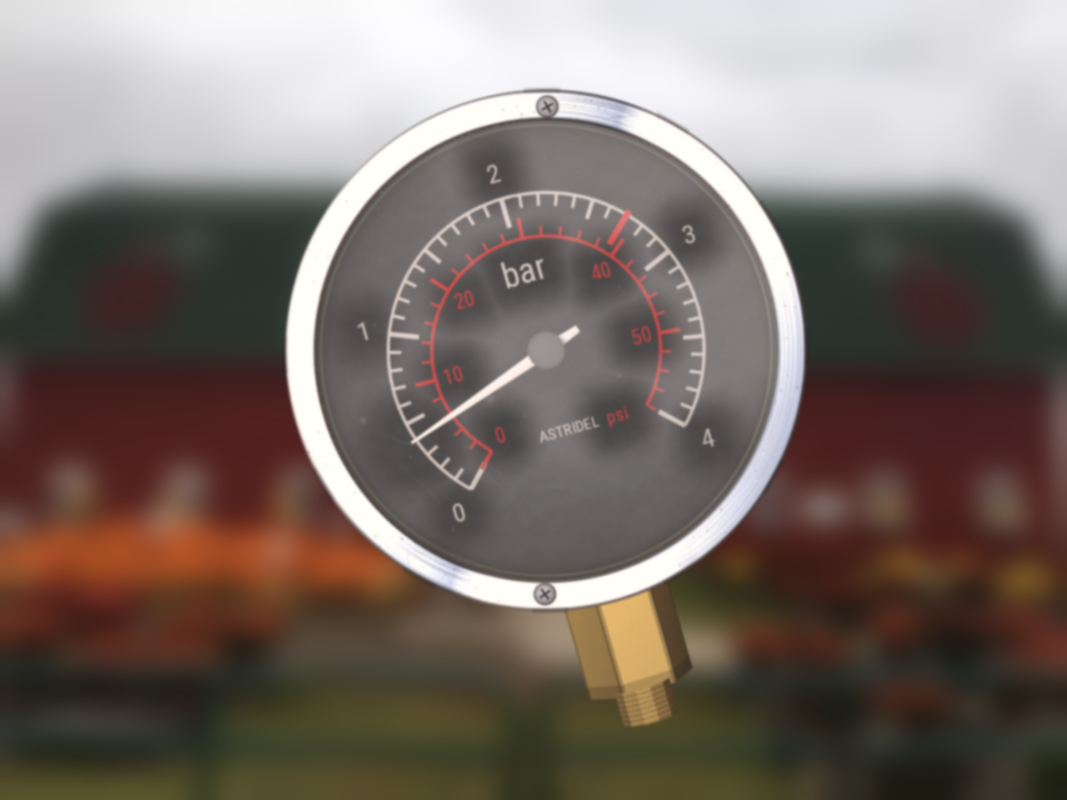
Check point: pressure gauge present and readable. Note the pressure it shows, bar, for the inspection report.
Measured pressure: 0.4 bar
